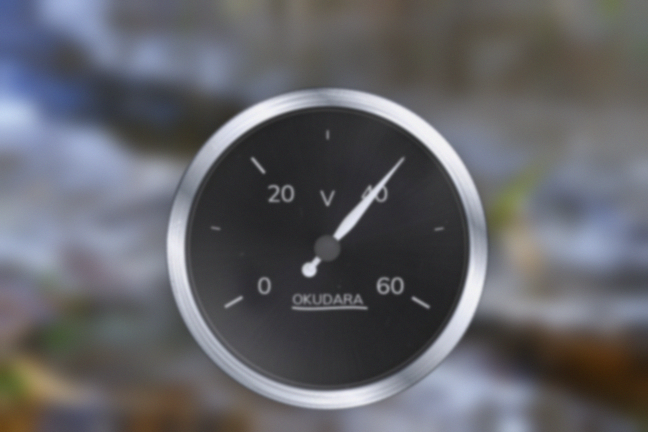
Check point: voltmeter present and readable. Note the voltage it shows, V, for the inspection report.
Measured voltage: 40 V
